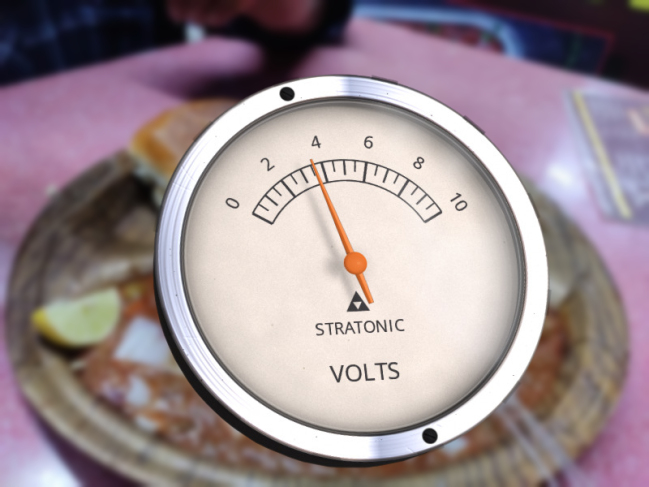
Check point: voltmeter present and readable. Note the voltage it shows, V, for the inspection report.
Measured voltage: 3.5 V
